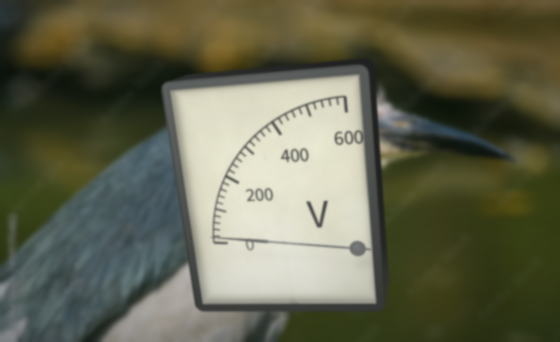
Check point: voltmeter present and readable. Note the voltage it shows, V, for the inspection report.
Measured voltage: 20 V
